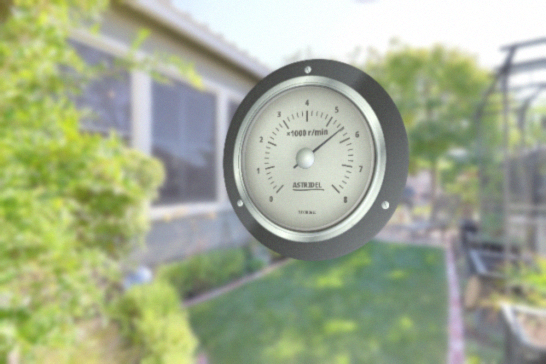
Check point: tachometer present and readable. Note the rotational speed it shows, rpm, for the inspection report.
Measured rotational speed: 5600 rpm
